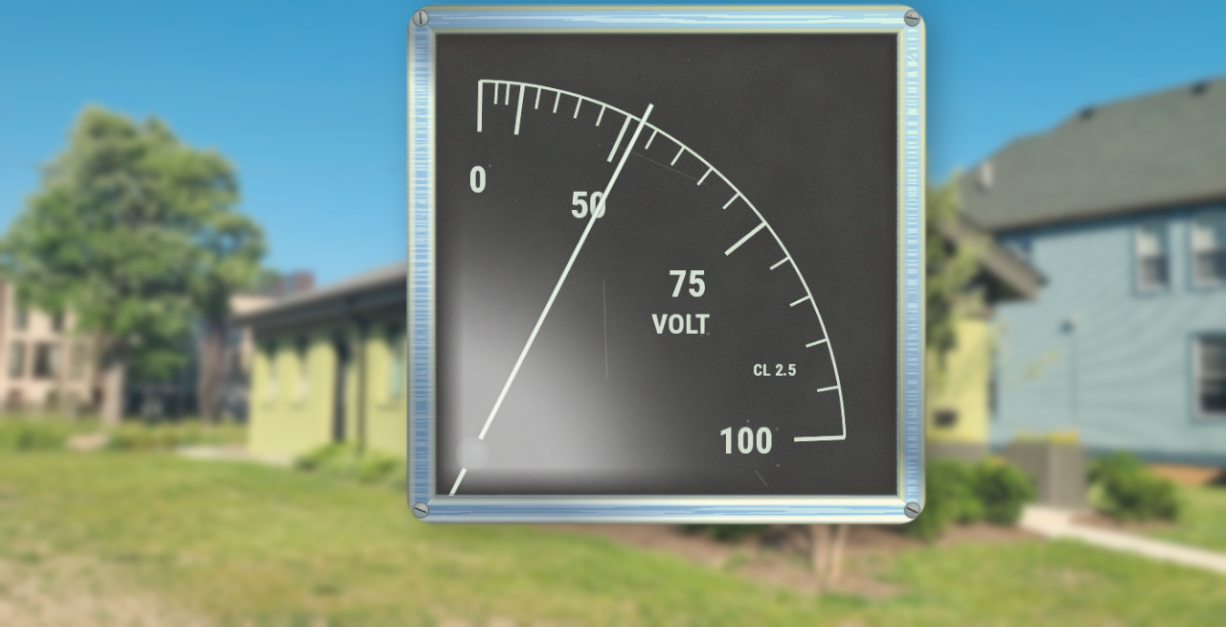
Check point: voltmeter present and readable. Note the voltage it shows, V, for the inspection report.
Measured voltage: 52.5 V
